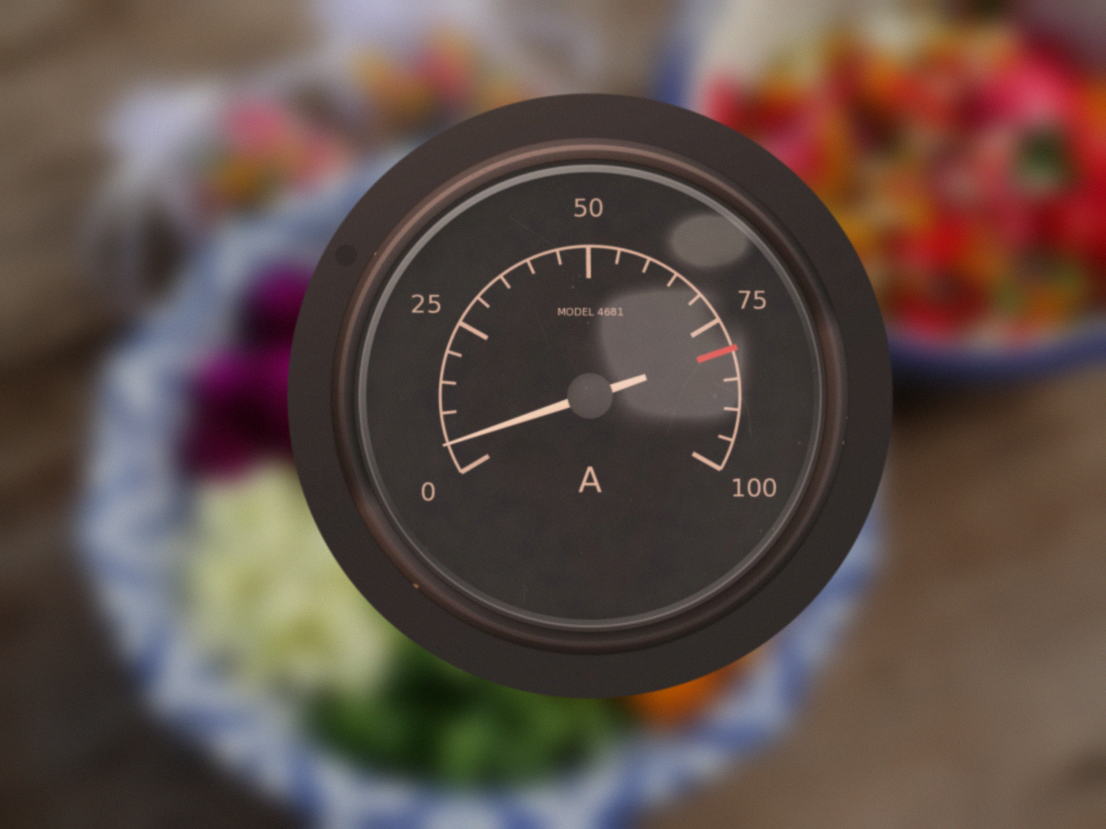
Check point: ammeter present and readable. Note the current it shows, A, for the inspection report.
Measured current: 5 A
